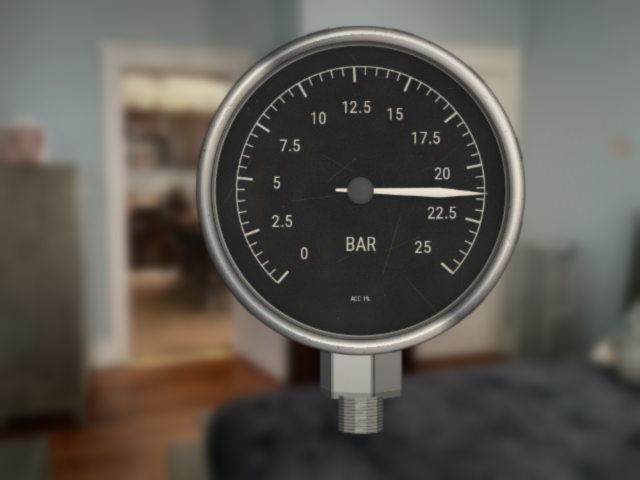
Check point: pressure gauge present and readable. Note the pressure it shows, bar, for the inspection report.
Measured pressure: 21.25 bar
